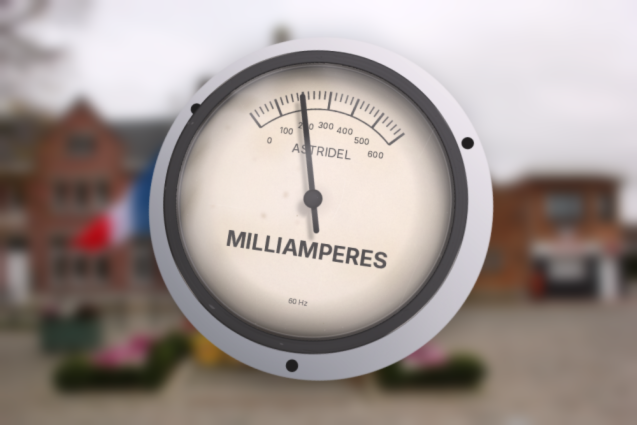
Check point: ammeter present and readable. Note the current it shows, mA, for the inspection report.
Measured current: 200 mA
